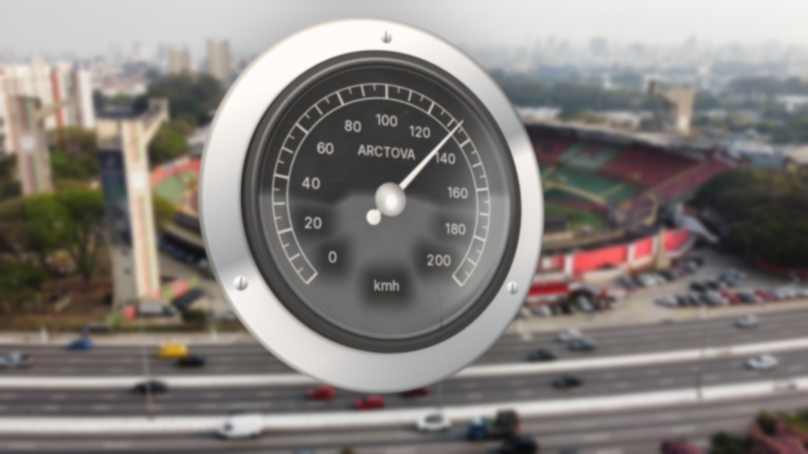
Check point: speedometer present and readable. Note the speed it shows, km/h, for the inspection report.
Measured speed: 132.5 km/h
